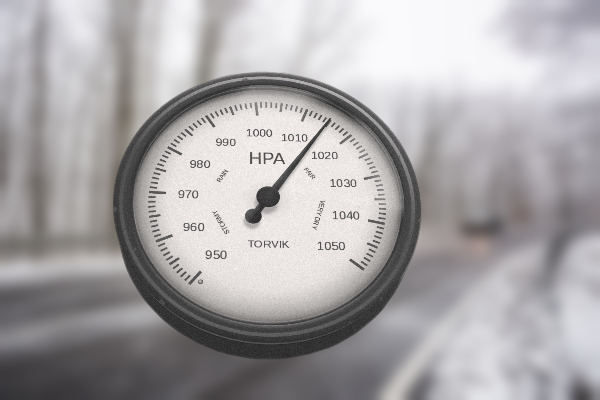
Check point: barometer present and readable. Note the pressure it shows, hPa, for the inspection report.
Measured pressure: 1015 hPa
